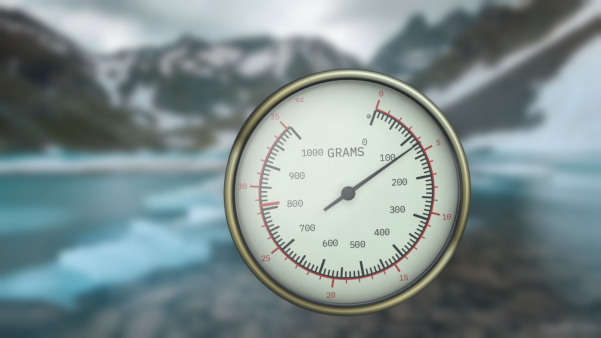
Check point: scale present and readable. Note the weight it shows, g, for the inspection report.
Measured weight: 120 g
